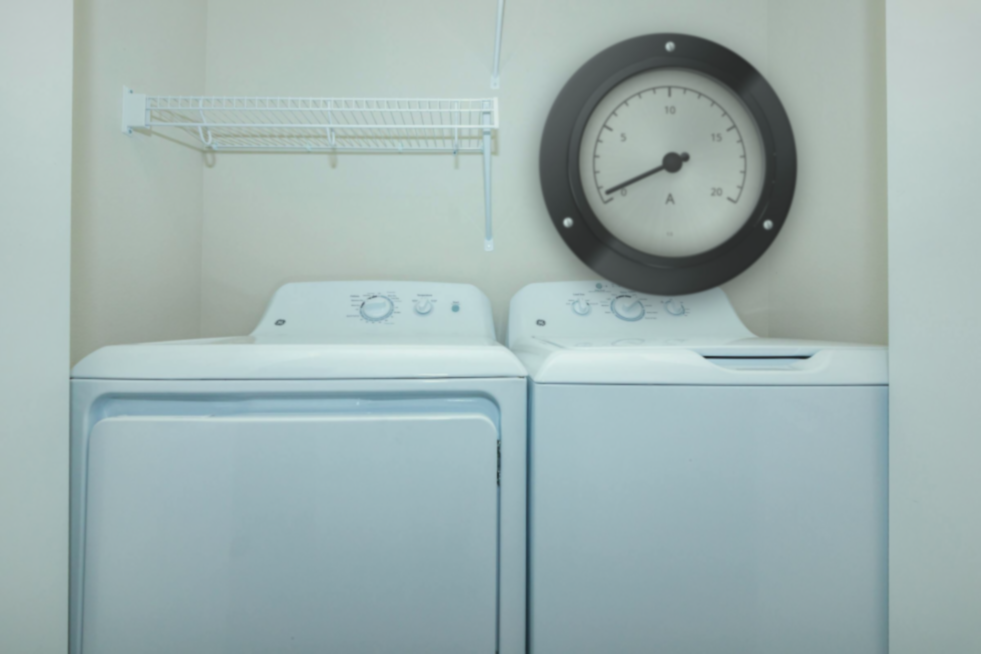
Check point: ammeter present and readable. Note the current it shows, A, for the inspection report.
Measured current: 0.5 A
